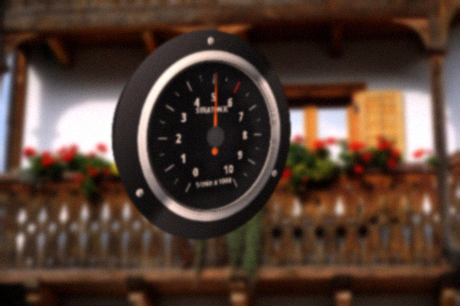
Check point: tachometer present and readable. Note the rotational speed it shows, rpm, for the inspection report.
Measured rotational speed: 5000 rpm
